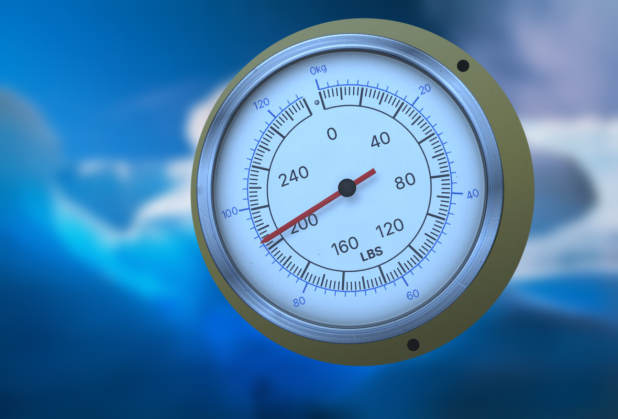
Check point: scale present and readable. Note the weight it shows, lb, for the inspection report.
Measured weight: 204 lb
